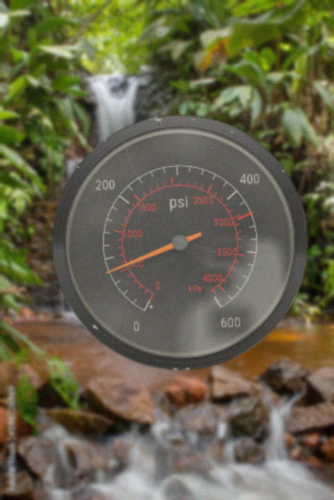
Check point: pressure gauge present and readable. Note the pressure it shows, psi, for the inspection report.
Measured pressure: 80 psi
